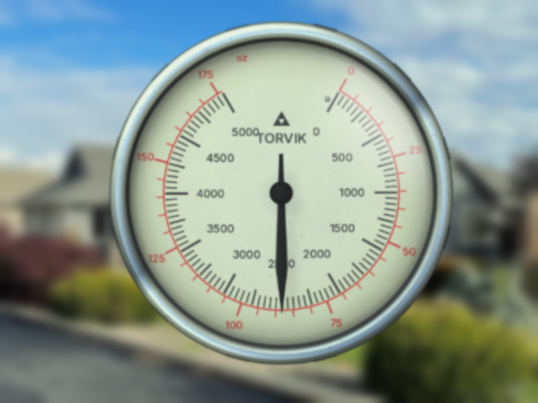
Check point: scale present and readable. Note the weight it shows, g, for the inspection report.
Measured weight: 2500 g
